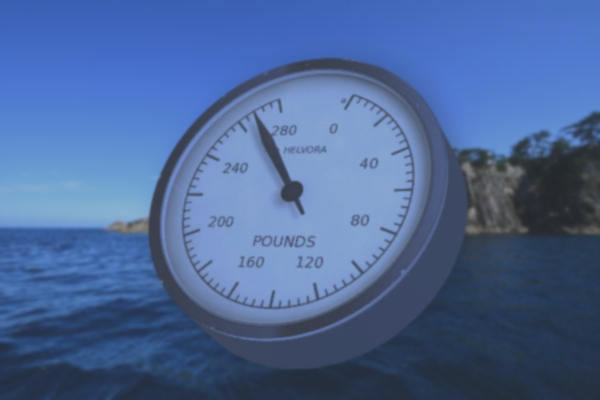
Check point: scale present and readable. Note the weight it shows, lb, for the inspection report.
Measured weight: 268 lb
